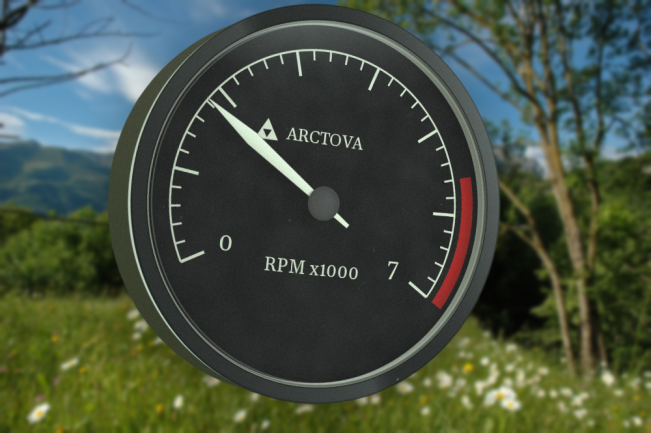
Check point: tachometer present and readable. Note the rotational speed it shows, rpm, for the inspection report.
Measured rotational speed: 1800 rpm
